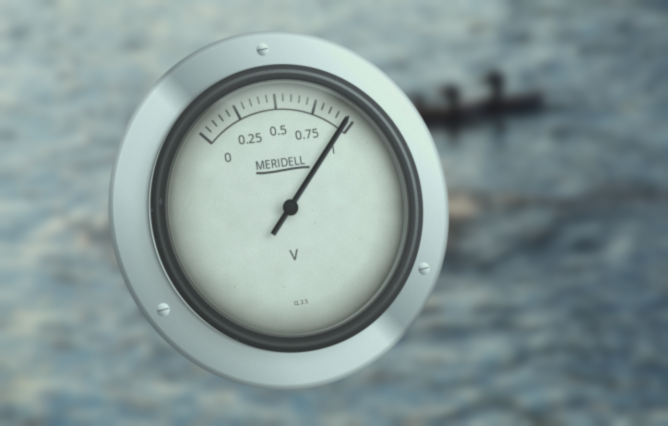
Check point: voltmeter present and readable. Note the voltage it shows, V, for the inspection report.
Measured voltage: 0.95 V
